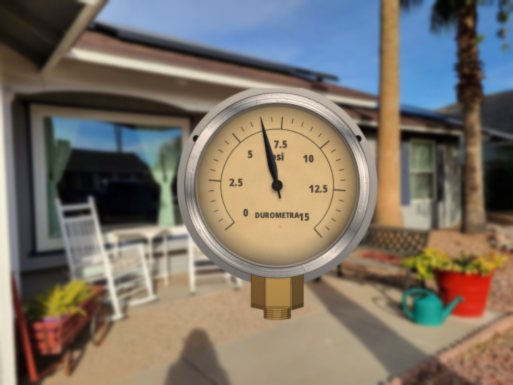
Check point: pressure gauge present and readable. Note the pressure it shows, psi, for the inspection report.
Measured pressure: 6.5 psi
